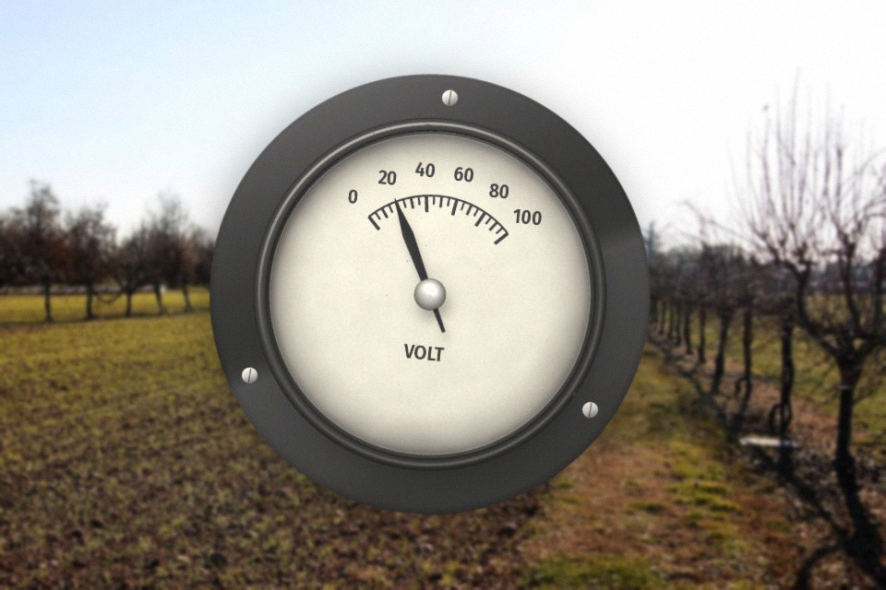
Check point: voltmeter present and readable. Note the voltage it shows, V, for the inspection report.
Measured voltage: 20 V
